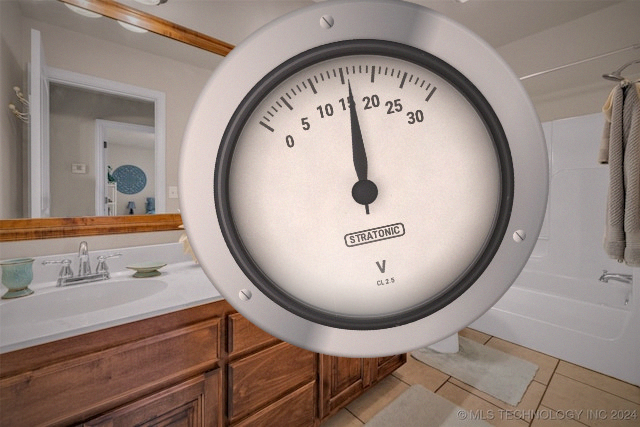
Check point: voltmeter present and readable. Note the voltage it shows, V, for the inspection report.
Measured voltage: 16 V
